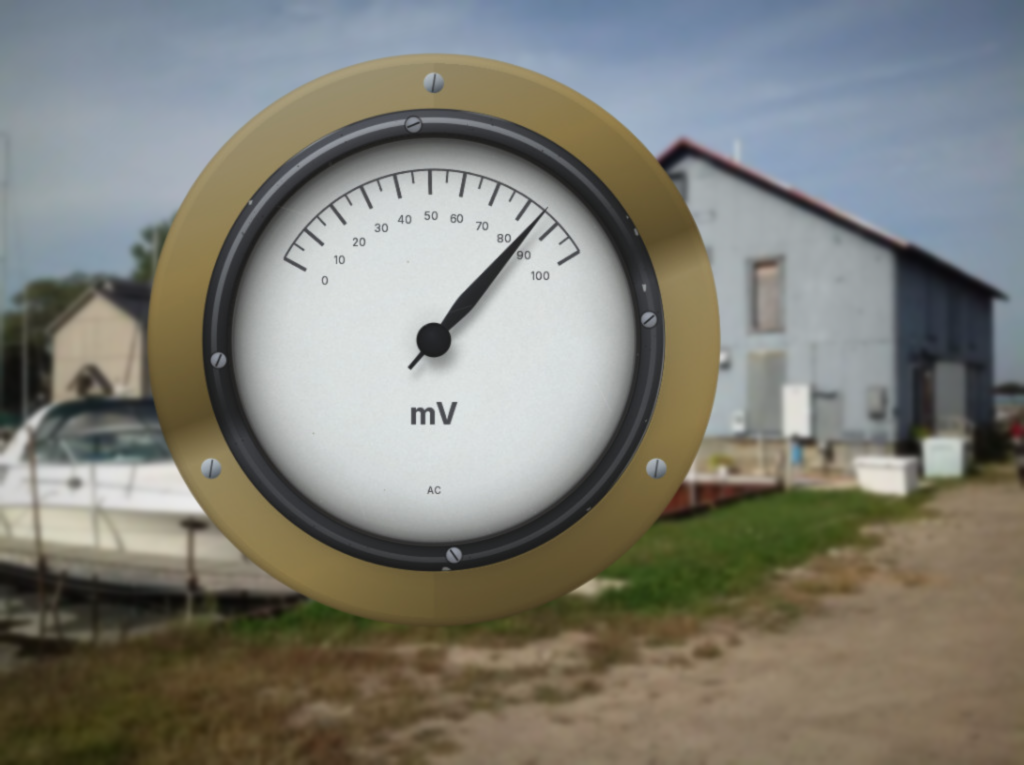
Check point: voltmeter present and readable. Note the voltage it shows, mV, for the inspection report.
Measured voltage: 85 mV
